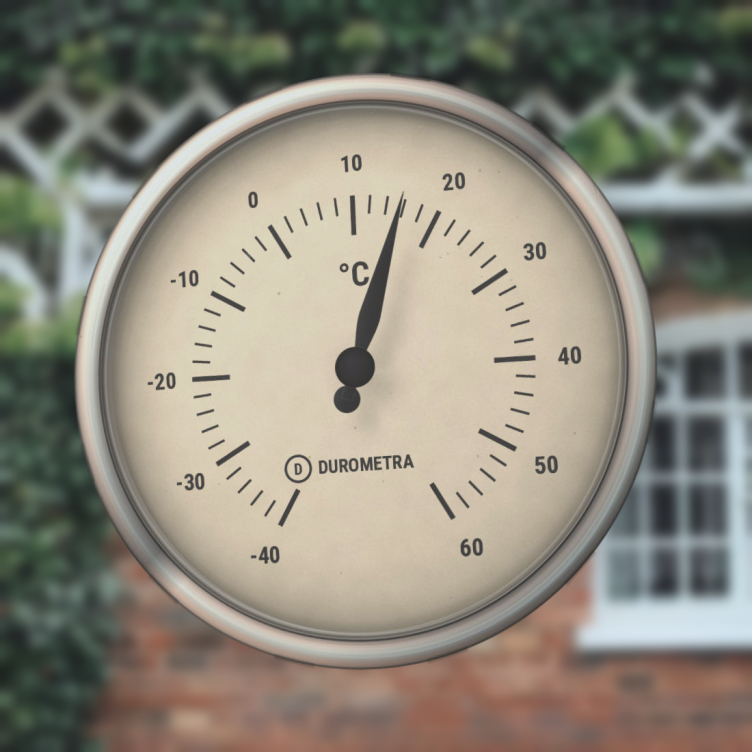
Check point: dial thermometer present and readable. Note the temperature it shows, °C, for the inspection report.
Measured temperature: 16 °C
